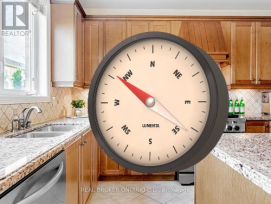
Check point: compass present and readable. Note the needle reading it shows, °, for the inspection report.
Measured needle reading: 305 °
